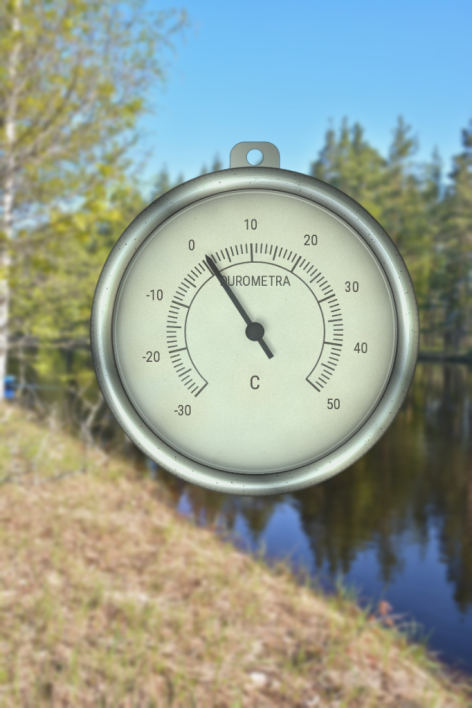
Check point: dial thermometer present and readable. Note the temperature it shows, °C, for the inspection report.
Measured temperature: 1 °C
